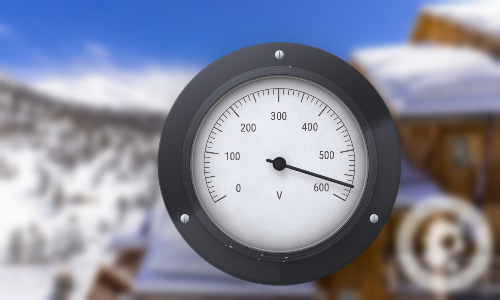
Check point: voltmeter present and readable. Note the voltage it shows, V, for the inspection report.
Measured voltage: 570 V
